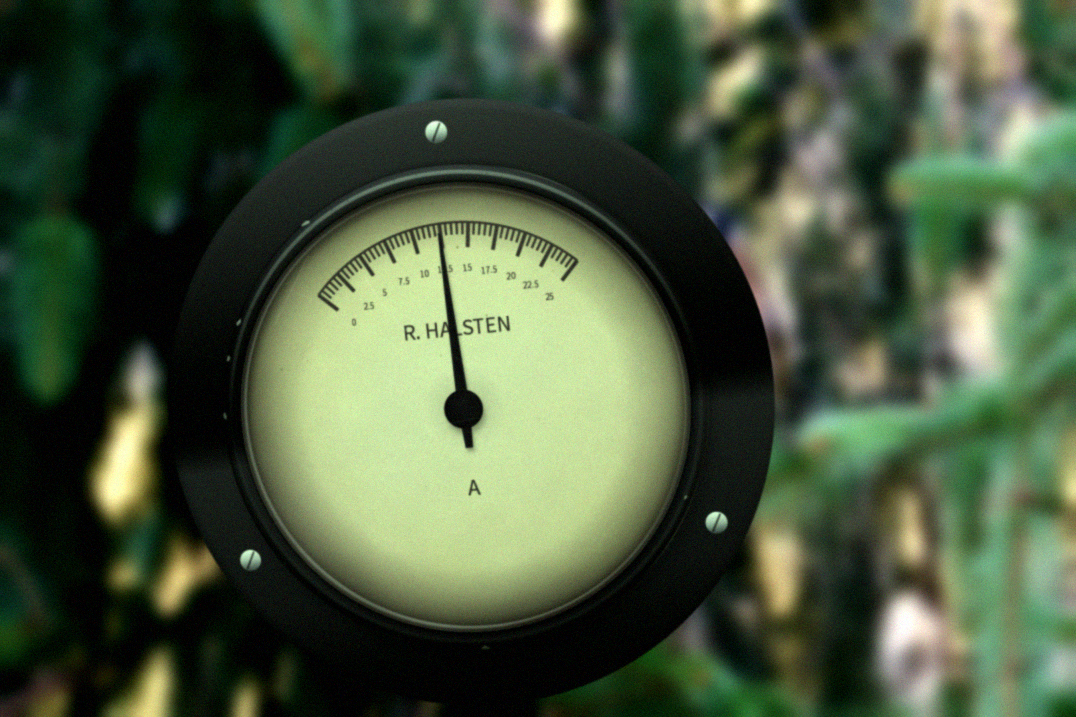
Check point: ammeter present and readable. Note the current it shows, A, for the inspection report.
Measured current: 12.5 A
